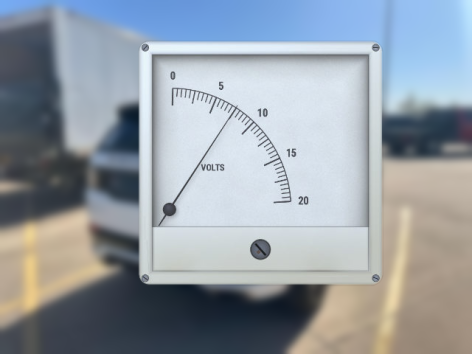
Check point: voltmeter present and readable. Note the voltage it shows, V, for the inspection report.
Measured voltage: 7.5 V
